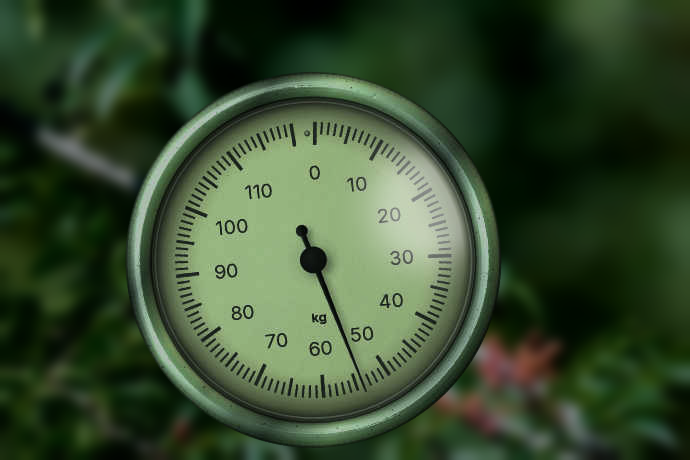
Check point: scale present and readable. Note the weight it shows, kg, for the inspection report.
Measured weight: 54 kg
